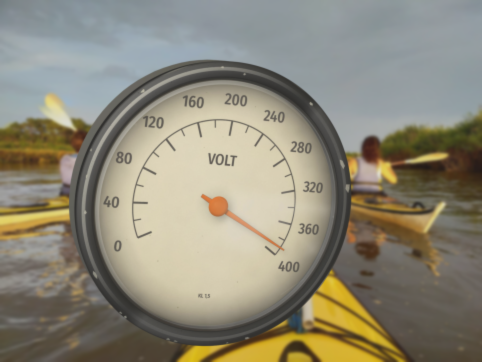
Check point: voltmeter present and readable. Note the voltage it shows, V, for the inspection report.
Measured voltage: 390 V
